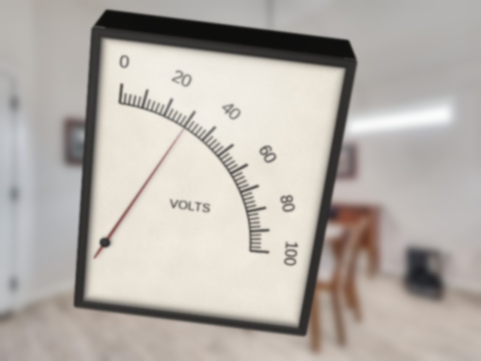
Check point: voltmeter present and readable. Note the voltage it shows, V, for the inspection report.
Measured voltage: 30 V
